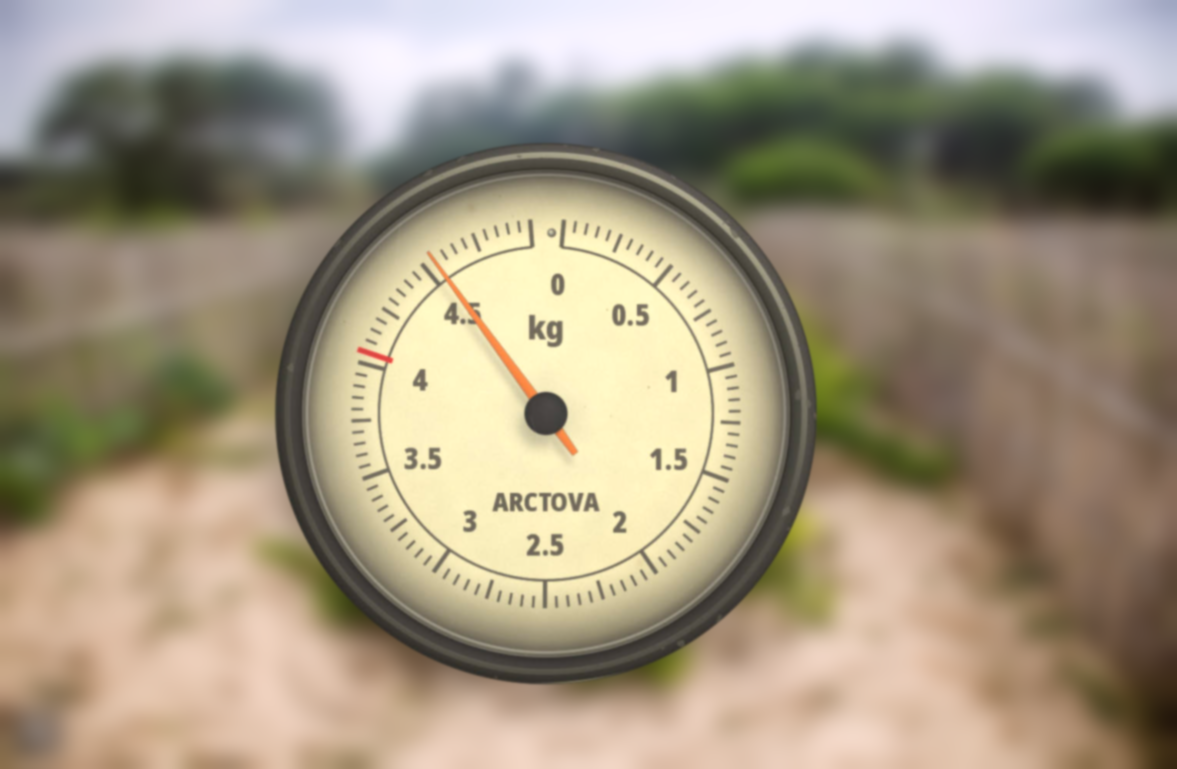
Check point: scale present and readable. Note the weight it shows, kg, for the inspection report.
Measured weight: 4.55 kg
